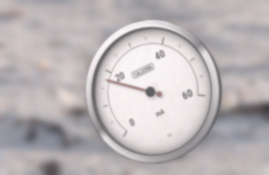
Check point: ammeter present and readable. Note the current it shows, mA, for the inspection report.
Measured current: 17.5 mA
